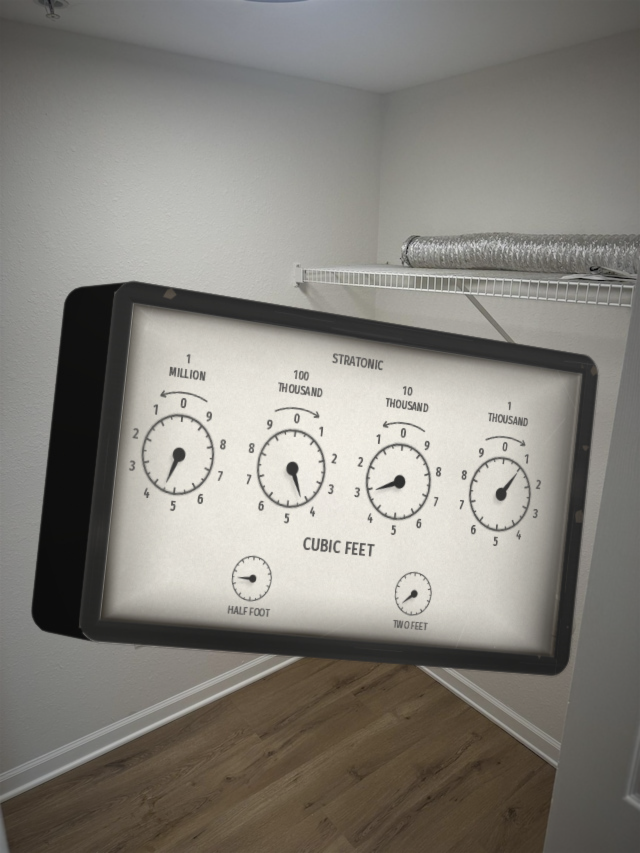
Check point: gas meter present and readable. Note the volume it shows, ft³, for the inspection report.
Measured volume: 443100 ft³
